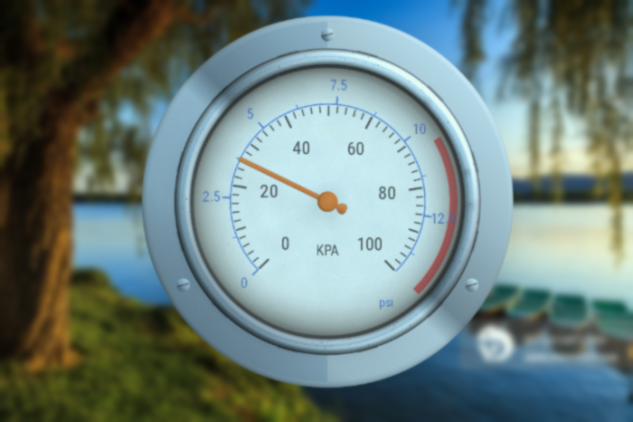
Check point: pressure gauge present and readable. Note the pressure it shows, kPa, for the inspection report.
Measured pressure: 26 kPa
